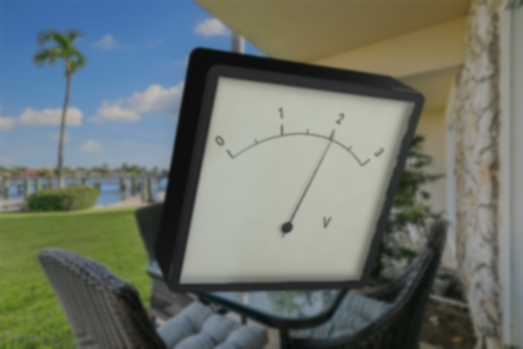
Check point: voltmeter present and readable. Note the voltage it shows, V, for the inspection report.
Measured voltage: 2 V
